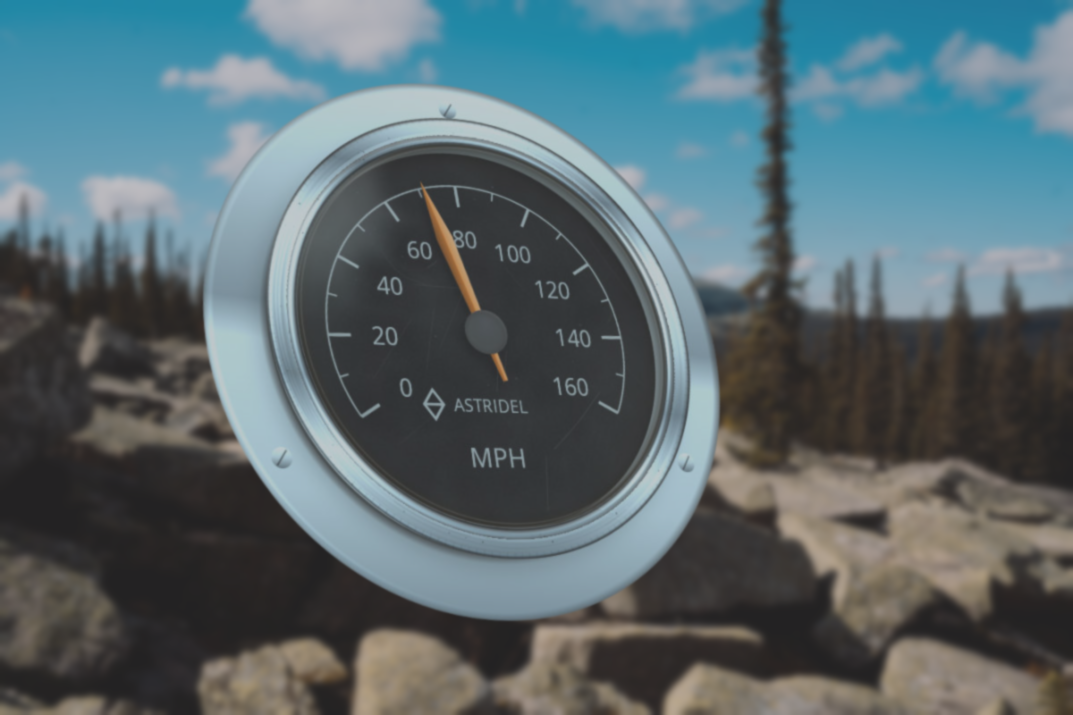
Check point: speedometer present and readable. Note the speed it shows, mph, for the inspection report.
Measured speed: 70 mph
